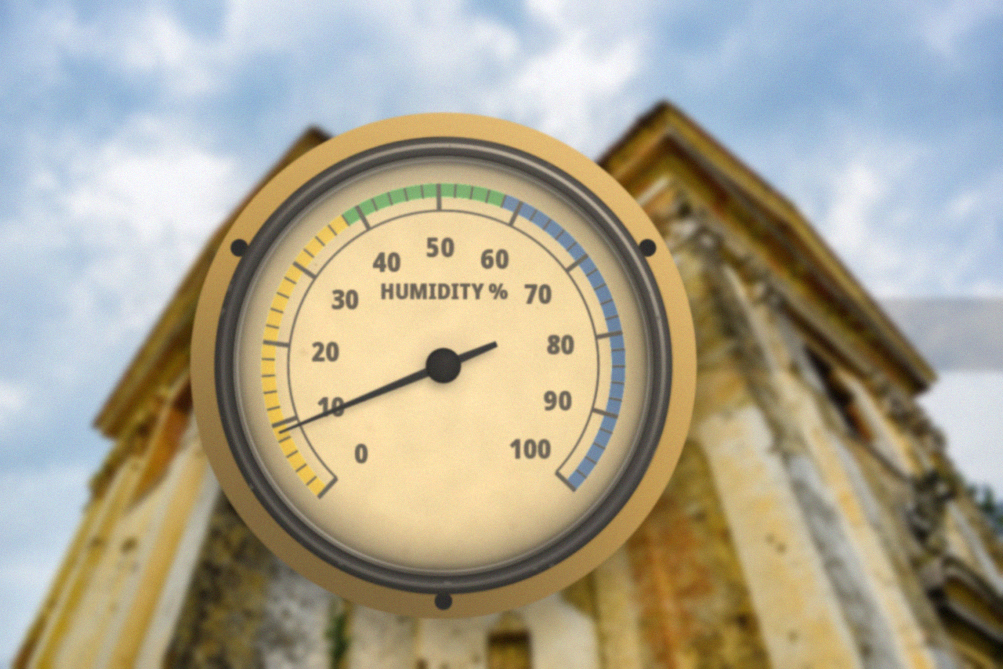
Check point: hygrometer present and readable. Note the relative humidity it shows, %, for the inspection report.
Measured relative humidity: 9 %
